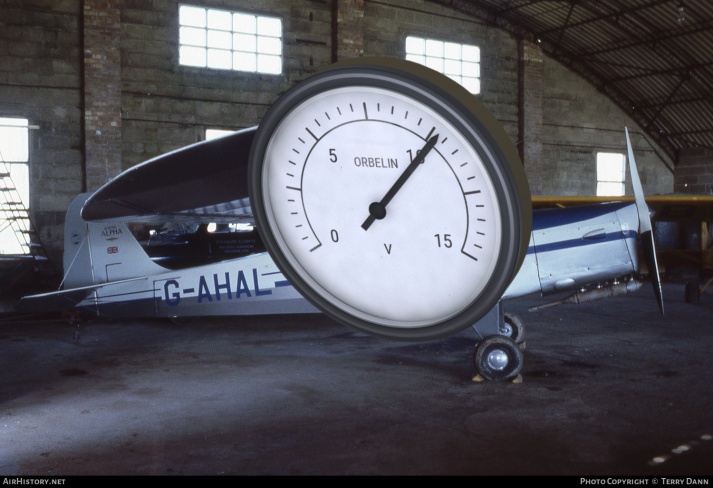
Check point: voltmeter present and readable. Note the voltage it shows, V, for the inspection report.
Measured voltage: 10.25 V
